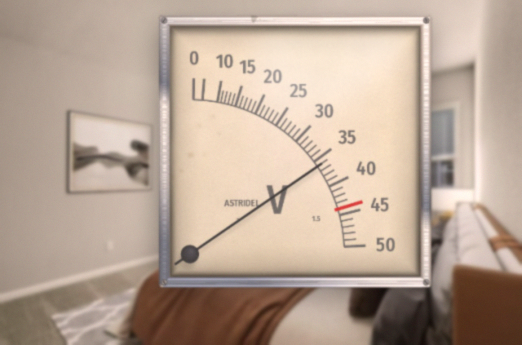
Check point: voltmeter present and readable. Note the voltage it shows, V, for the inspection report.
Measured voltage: 36 V
